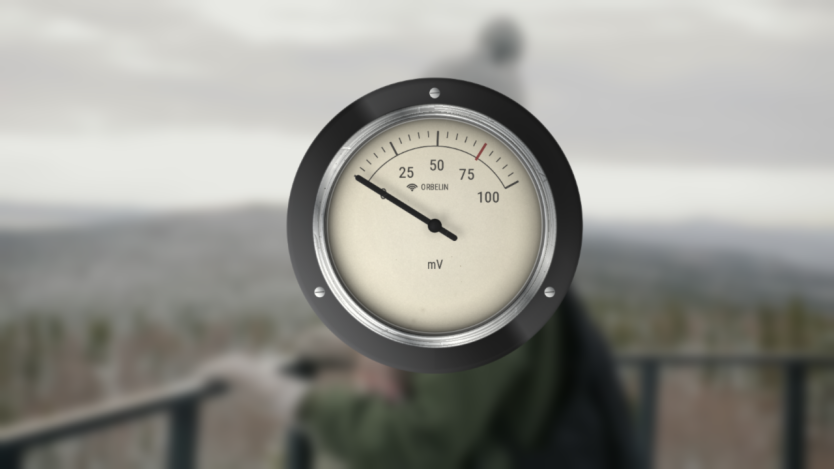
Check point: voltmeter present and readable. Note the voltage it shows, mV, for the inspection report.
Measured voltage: 0 mV
